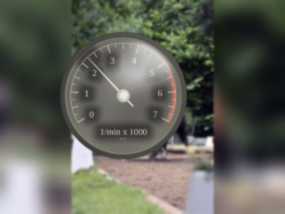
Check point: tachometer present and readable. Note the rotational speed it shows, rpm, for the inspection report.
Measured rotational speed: 2250 rpm
